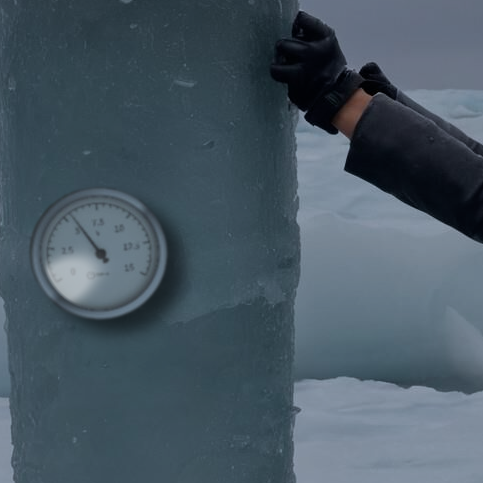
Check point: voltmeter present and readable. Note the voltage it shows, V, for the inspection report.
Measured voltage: 5.5 V
